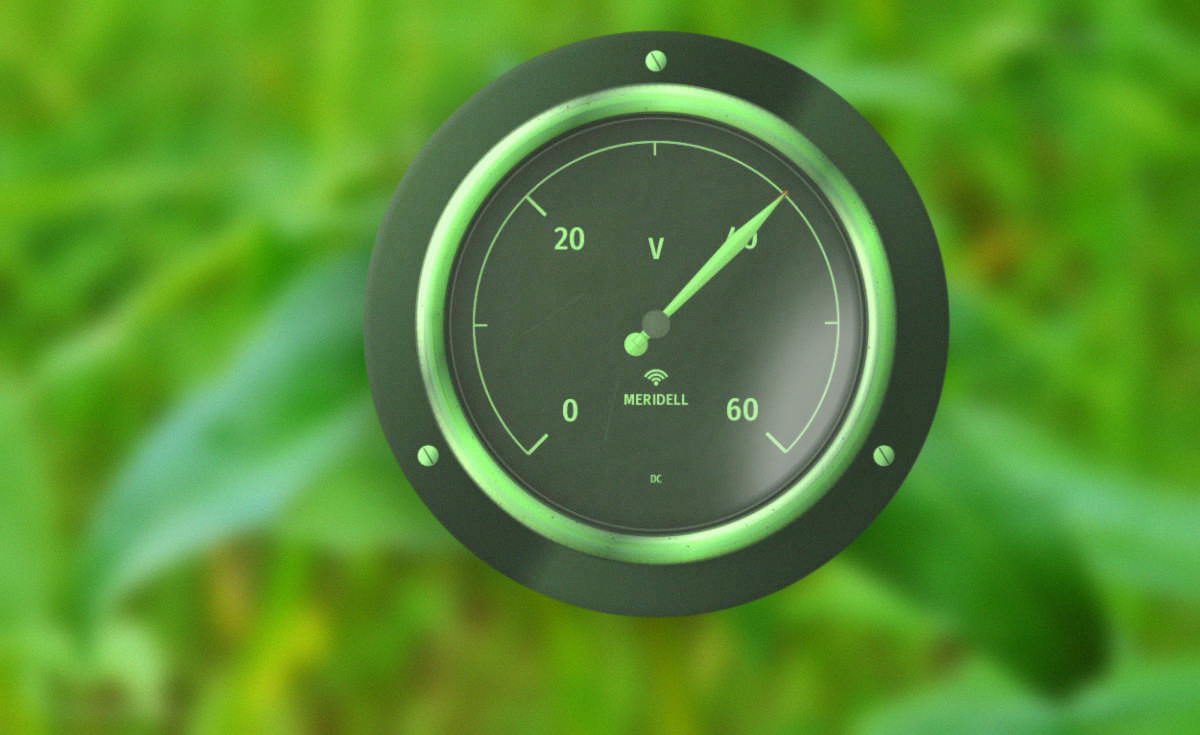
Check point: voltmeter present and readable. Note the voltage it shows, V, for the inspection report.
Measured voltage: 40 V
